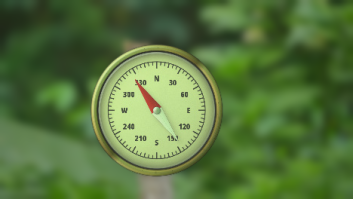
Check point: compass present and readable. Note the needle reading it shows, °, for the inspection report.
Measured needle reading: 325 °
